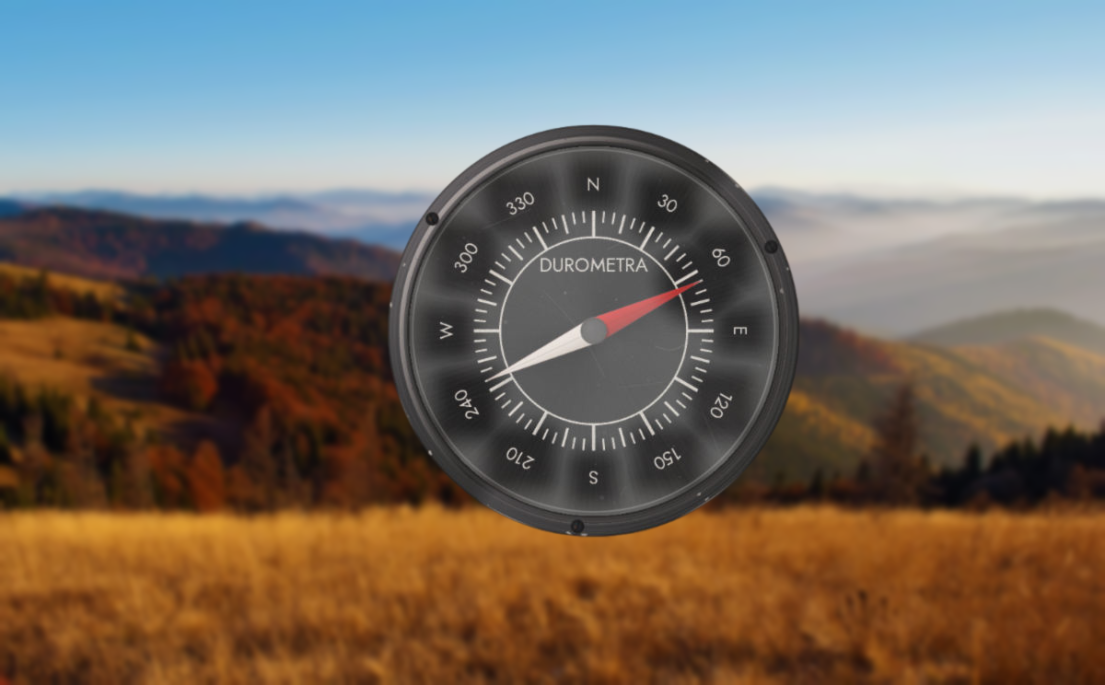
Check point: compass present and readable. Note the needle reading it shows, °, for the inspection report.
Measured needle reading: 65 °
